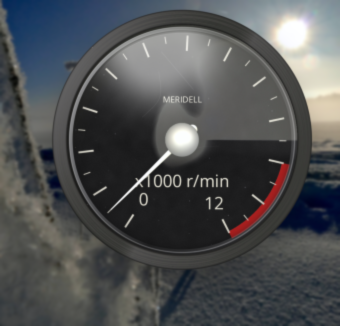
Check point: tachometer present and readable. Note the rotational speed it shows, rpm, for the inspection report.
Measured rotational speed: 500 rpm
